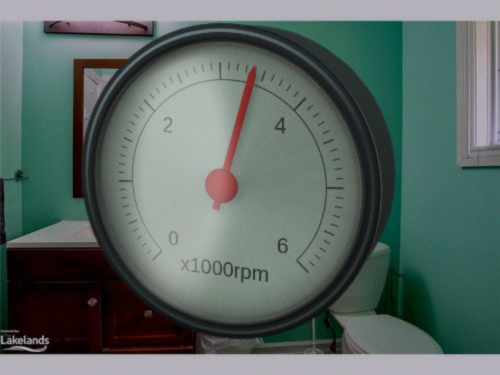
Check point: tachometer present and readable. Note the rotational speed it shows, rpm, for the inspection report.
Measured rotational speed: 3400 rpm
